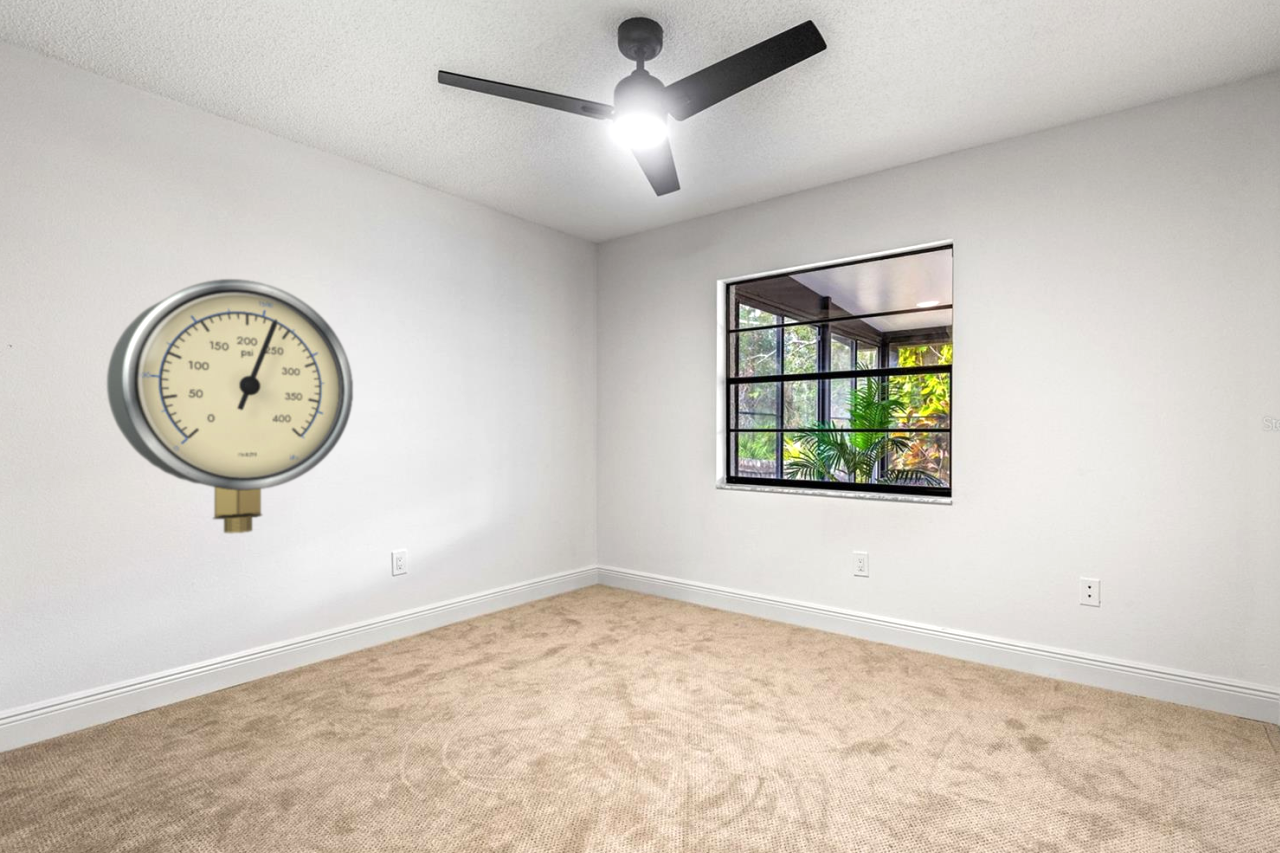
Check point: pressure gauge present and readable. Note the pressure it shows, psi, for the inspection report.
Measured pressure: 230 psi
